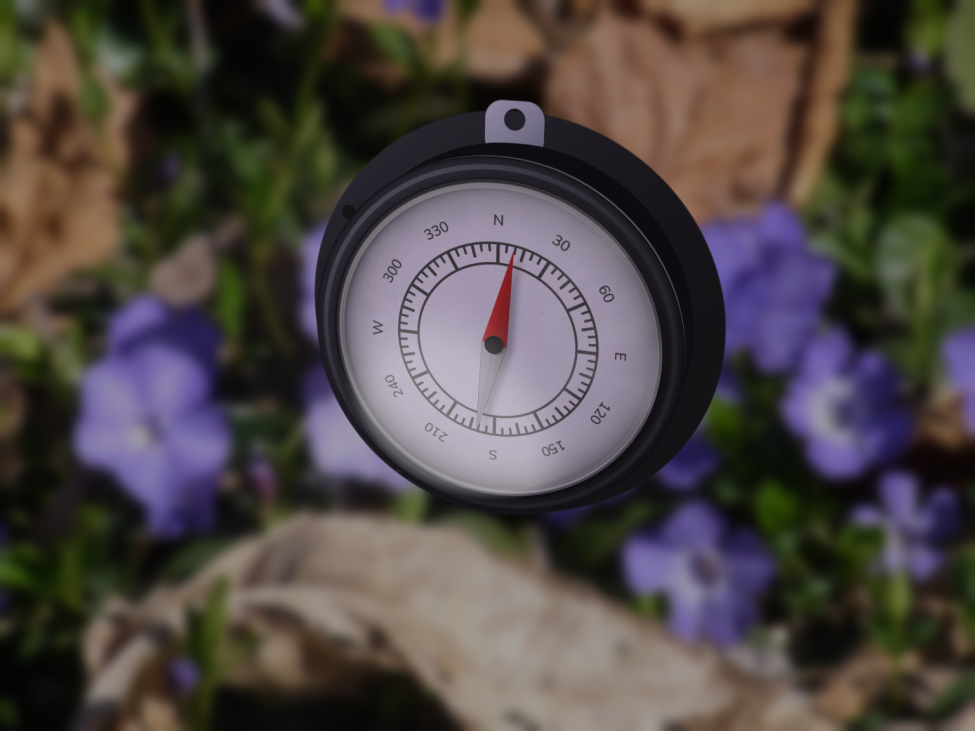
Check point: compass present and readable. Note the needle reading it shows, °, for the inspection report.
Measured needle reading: 10 °
